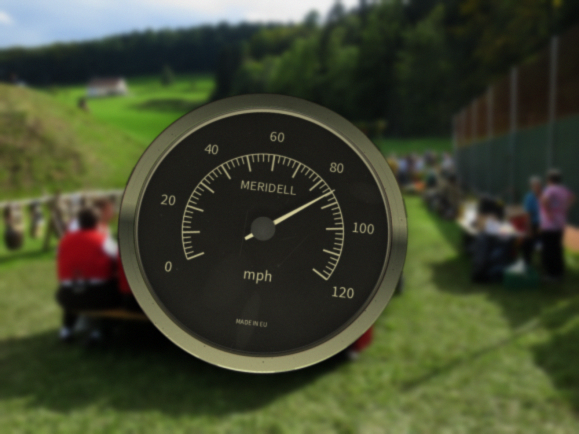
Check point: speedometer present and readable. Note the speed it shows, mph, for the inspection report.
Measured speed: 86 mph
